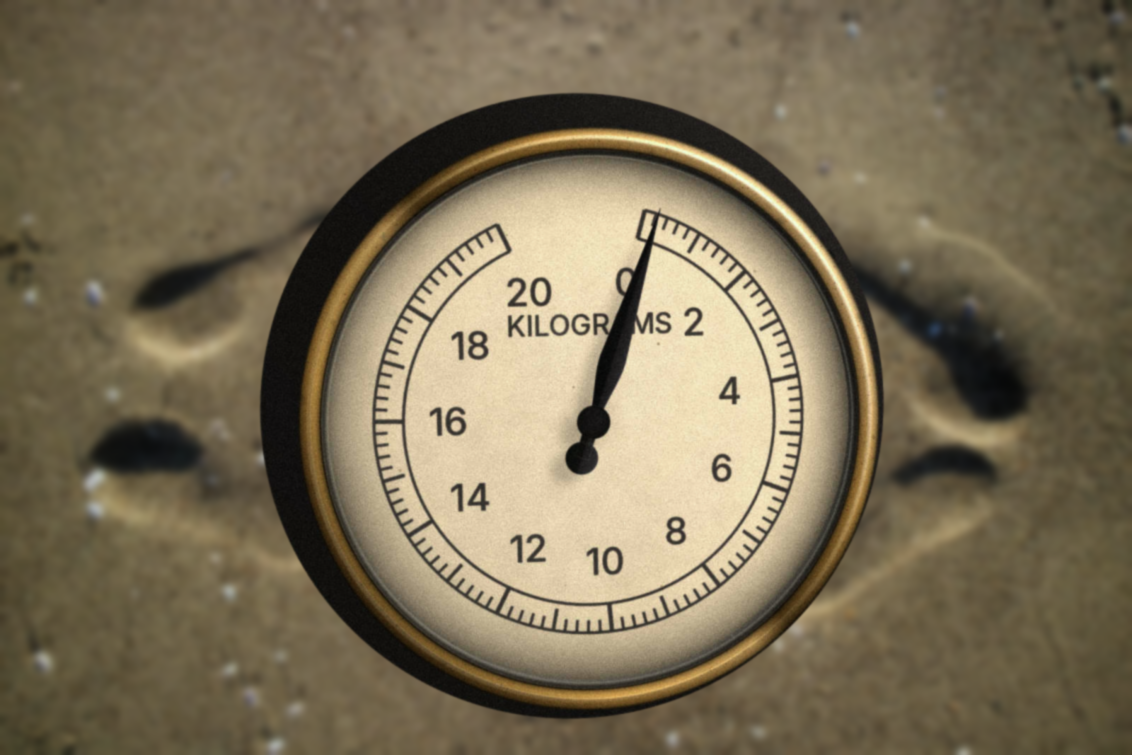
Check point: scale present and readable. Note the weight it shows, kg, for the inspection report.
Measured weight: 0.2 kg
